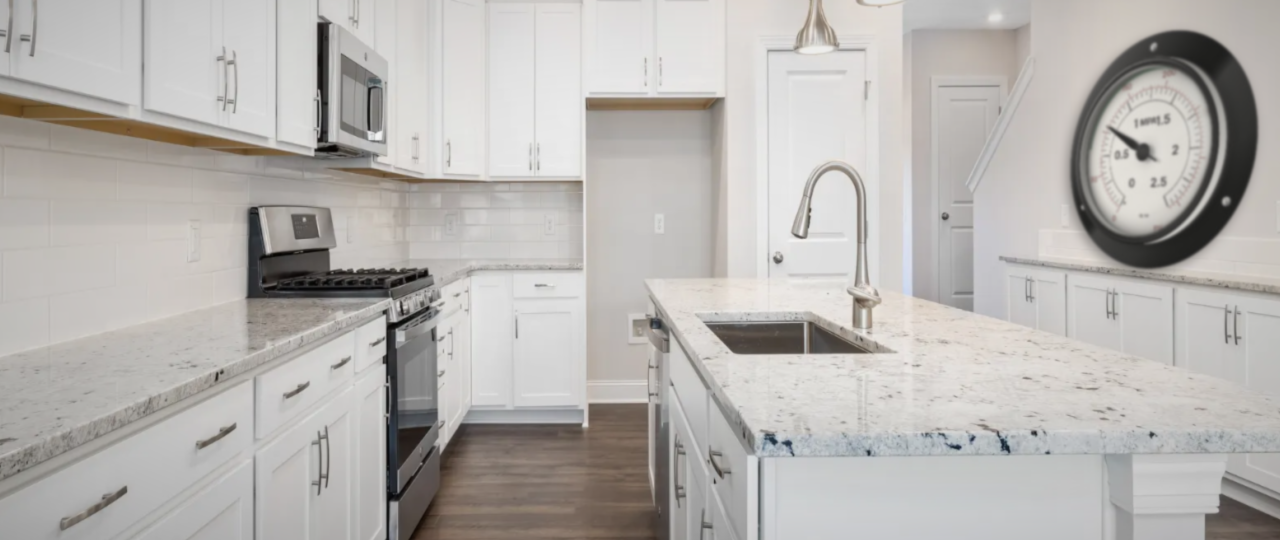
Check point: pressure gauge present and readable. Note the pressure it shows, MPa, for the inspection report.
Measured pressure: 0.75 MPa
